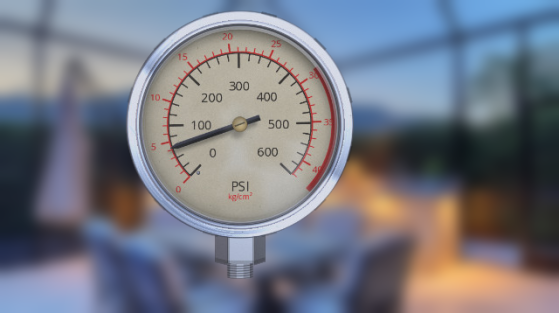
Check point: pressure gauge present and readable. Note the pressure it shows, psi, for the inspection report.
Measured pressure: 60 psi
